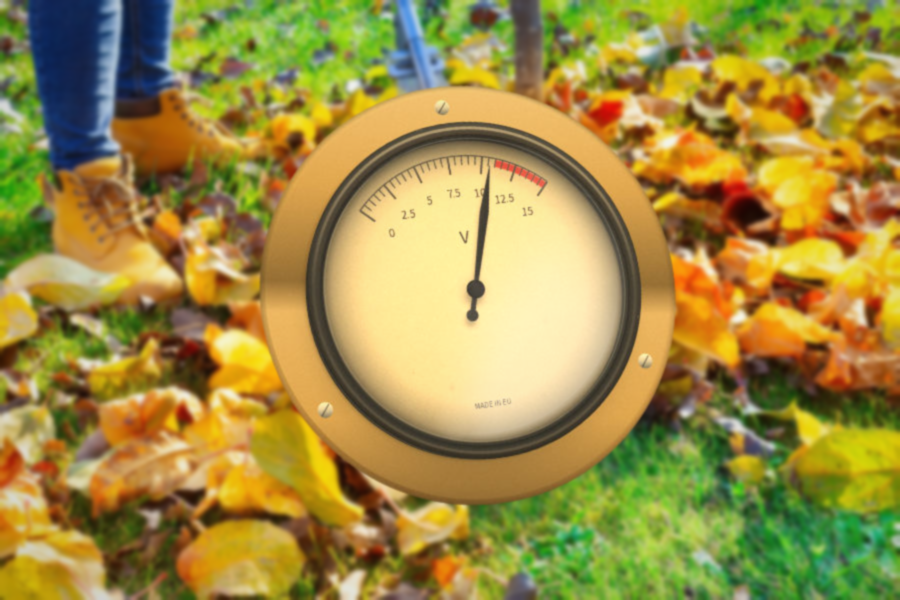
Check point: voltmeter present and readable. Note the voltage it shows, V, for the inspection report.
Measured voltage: 10.5 V
